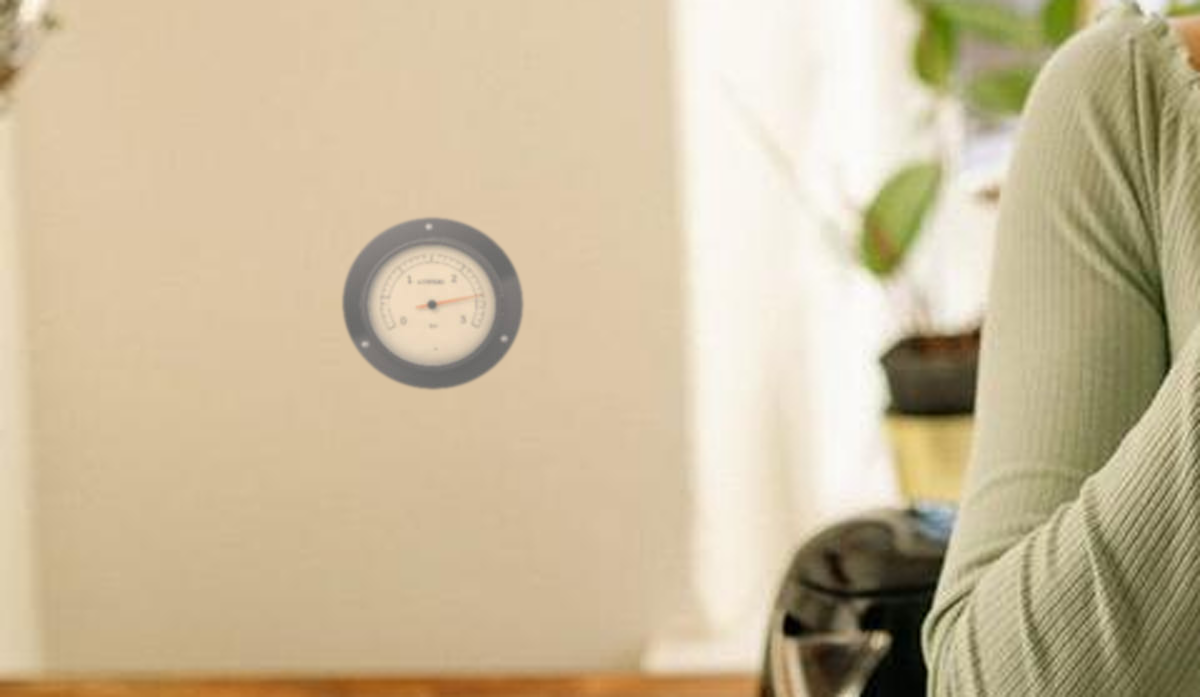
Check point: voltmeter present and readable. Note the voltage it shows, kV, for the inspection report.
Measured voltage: 2.5 kV
